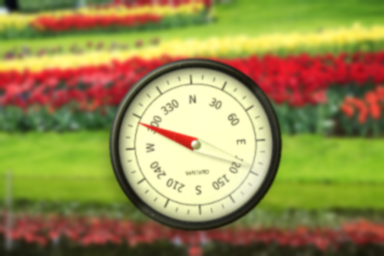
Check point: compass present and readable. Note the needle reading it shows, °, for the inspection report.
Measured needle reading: 295 °
